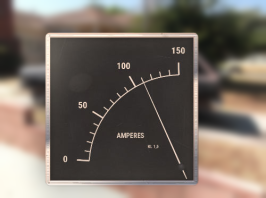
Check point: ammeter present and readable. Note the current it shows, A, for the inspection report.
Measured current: 110 A
